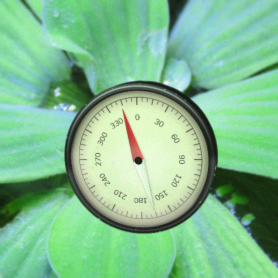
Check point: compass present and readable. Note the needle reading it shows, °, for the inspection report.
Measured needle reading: 345 °
